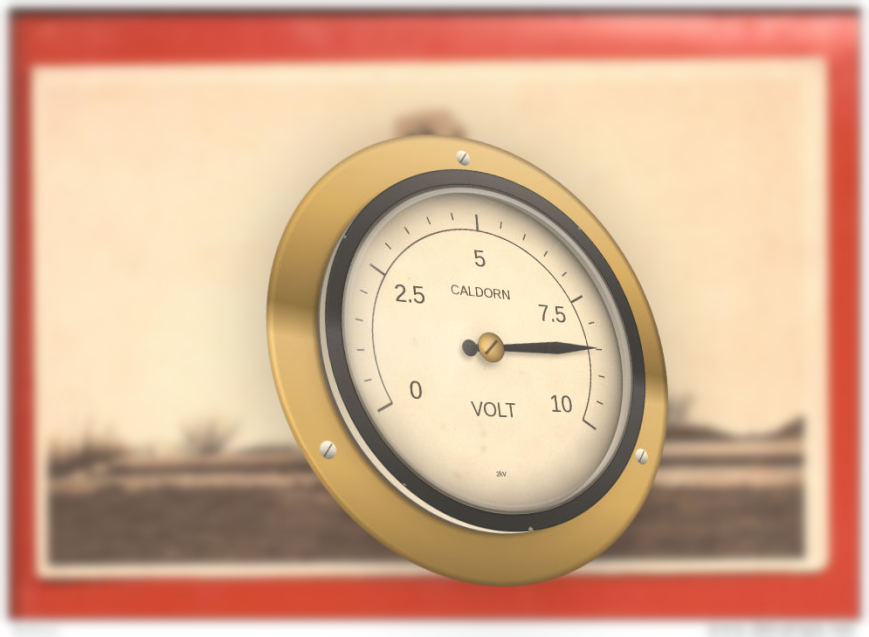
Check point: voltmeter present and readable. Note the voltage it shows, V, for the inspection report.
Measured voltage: 8.5 V
